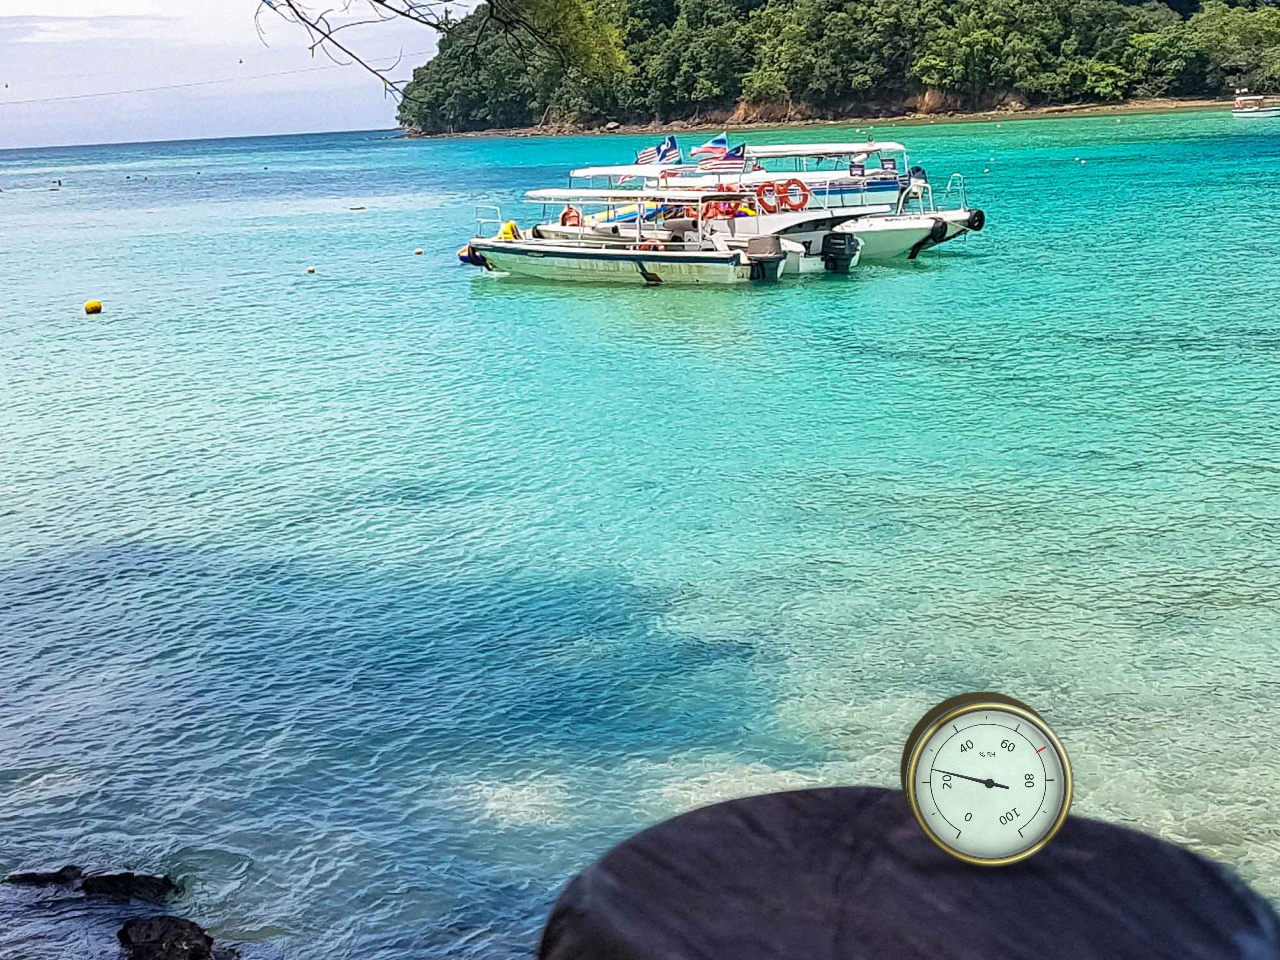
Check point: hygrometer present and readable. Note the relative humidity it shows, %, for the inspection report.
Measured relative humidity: 25 %
